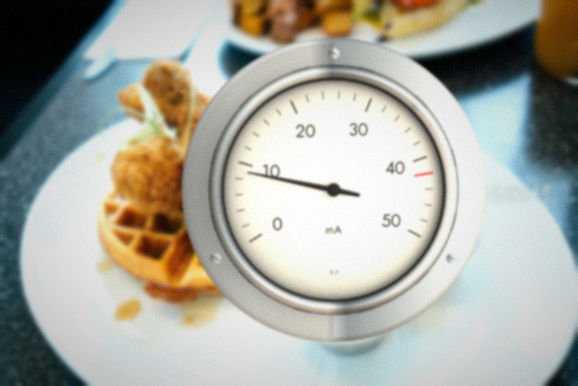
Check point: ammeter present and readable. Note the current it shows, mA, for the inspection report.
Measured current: 9 mA
